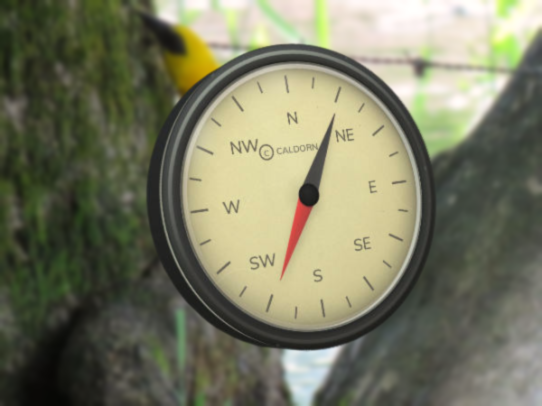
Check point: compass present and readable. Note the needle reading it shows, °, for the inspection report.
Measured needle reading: 210 °
